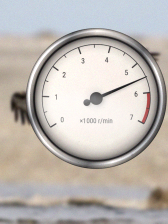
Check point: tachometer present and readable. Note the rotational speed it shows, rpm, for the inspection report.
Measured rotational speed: 5500 rpm
